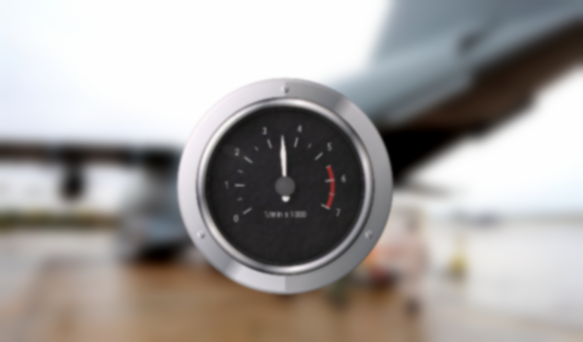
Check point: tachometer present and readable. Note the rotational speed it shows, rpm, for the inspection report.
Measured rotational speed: 3500 rpm
